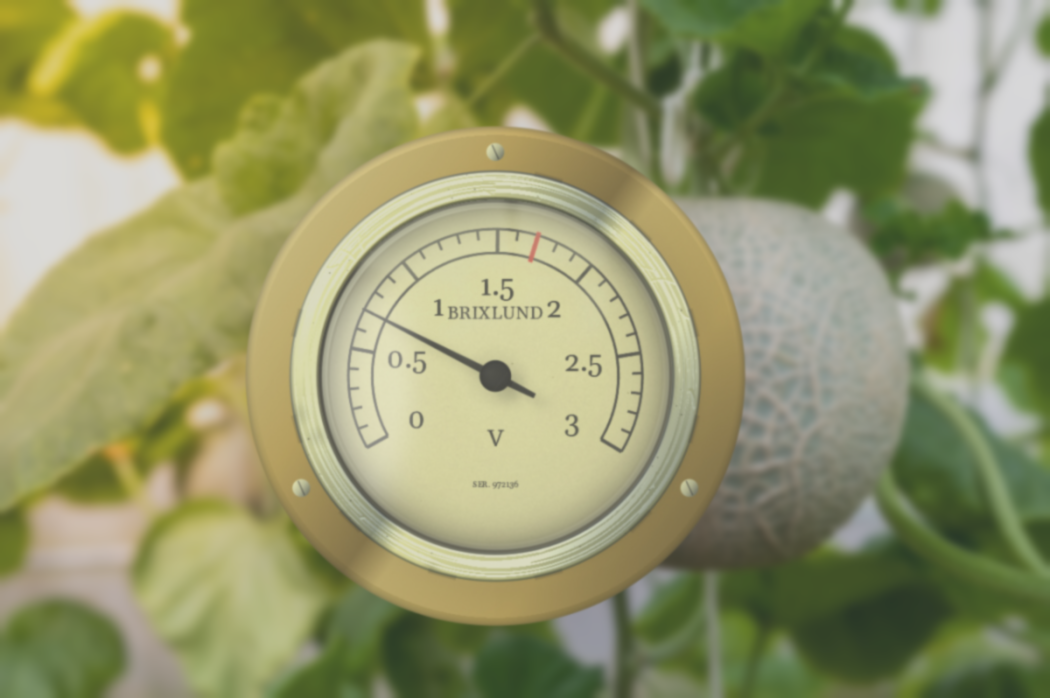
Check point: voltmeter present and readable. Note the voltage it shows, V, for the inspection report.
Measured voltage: 0.7 V
